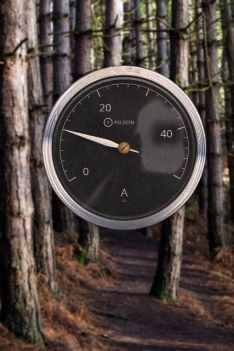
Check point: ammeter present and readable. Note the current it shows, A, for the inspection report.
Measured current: 10 A
